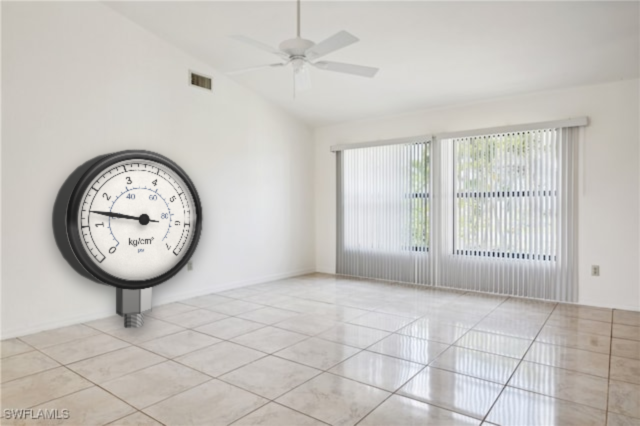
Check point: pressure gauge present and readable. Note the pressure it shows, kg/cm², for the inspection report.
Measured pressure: 1.4 kg/cm²
